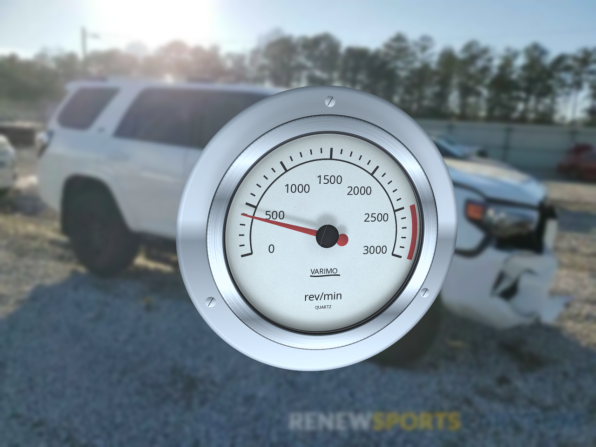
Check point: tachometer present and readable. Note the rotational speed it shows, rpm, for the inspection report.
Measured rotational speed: 400 rpm
